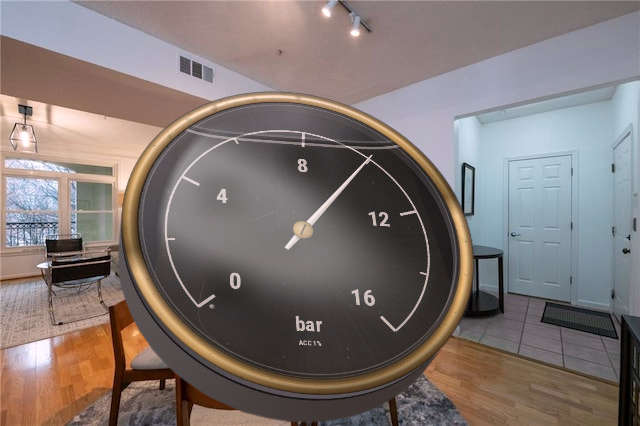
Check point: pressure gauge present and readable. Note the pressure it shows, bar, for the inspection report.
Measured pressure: 10 bar
